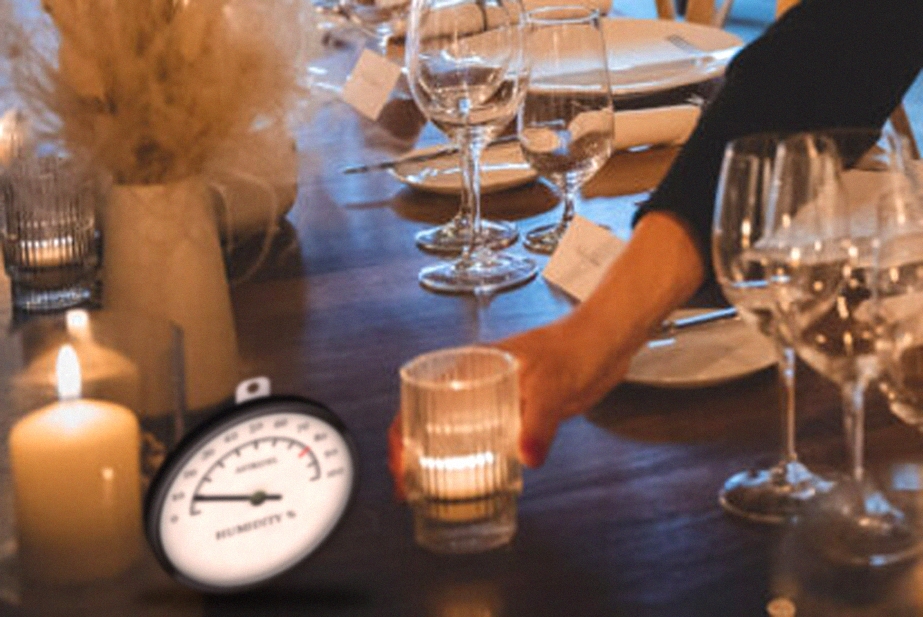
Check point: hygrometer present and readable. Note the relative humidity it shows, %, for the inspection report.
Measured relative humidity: 10 %
